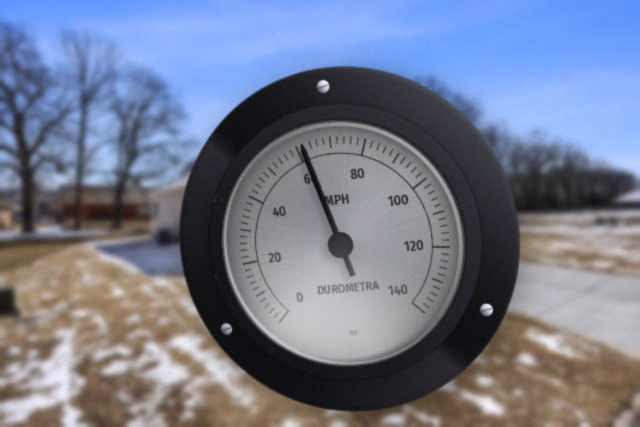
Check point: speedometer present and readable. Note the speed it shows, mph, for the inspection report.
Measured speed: 62 mph
